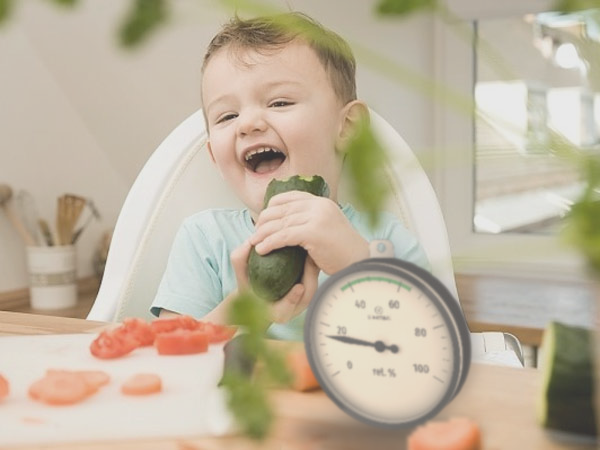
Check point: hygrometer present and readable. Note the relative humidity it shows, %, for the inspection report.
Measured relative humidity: 16 %
